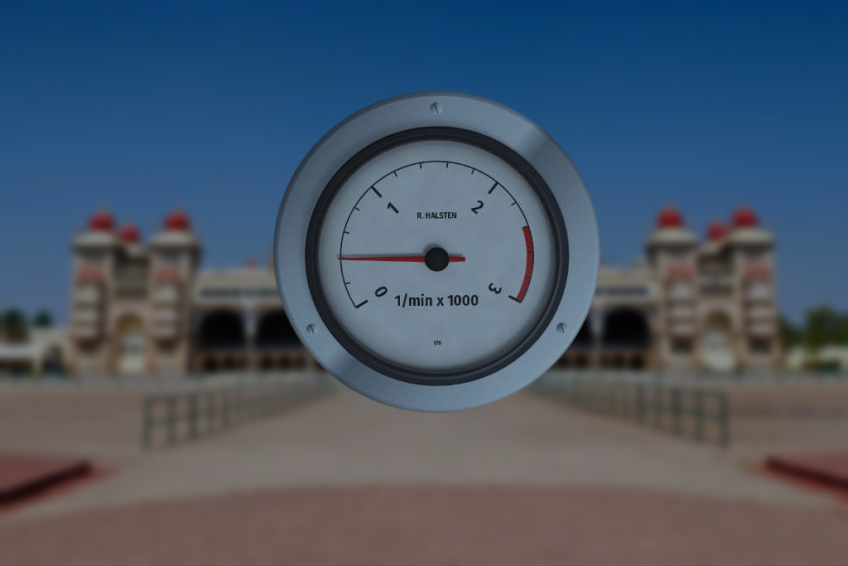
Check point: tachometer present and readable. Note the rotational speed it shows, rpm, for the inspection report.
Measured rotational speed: 400 rpm
